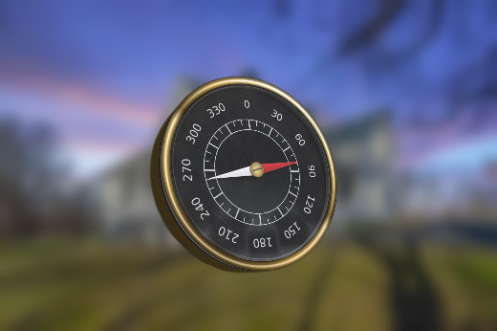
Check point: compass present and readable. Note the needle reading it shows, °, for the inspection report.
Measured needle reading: 80 °
